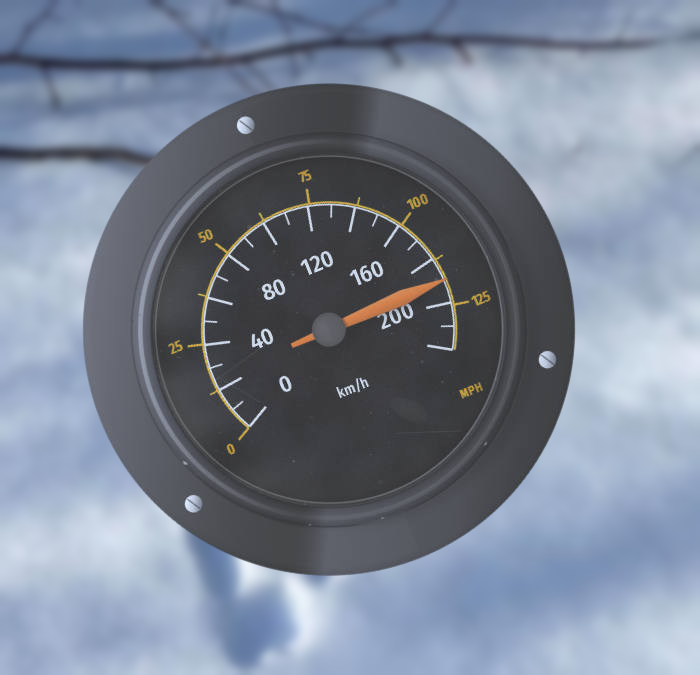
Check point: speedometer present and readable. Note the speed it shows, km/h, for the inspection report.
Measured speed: 190 km/h
